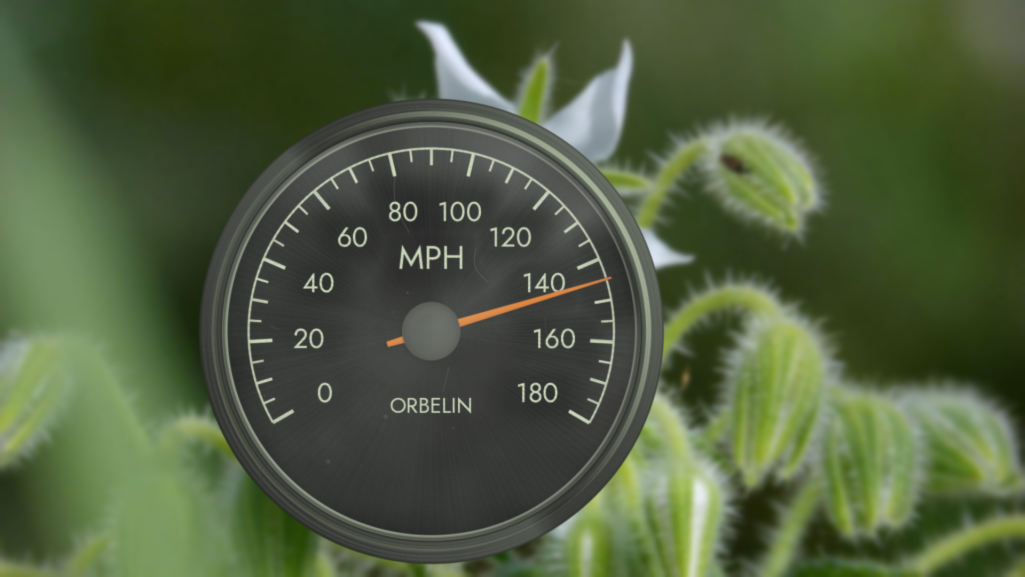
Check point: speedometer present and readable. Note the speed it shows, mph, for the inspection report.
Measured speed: 145 mph
